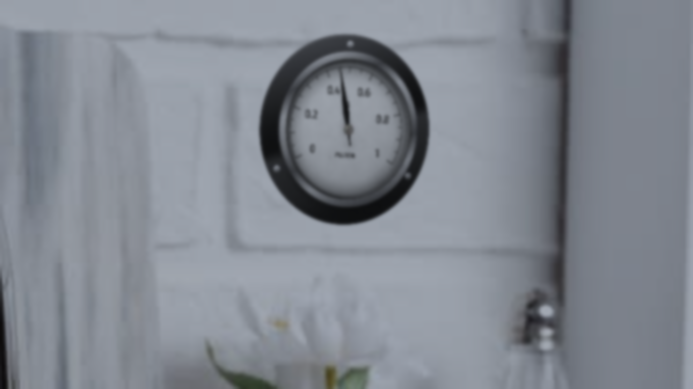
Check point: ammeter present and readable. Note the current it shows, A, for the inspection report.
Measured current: 0.45 A
